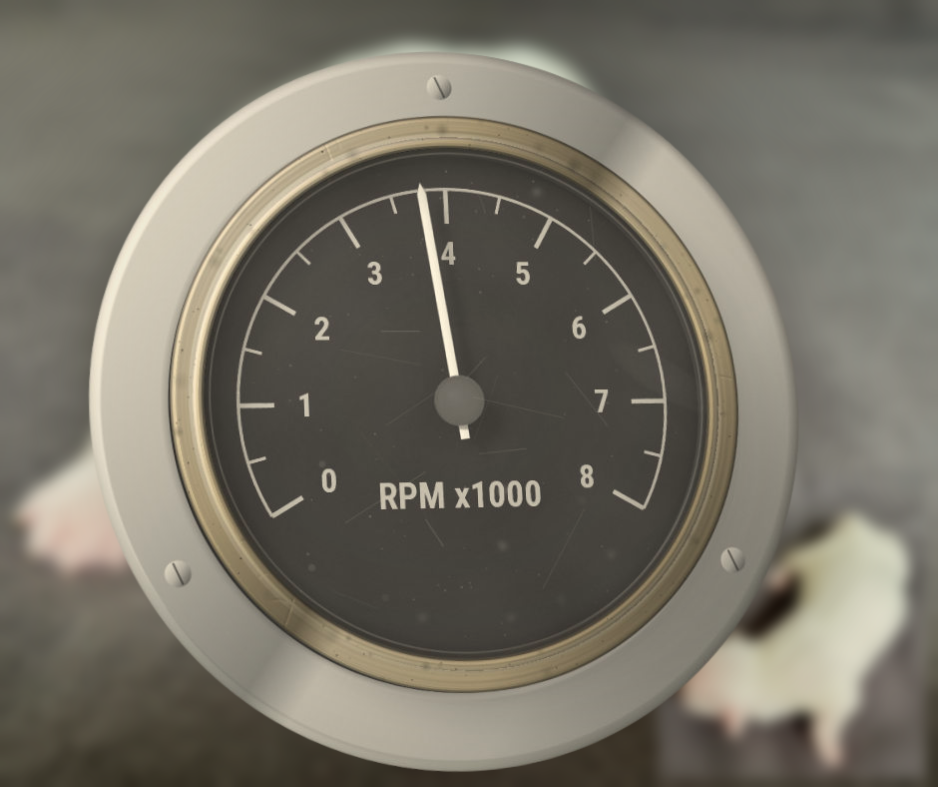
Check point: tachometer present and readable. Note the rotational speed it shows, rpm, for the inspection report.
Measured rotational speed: 3750 rpm
